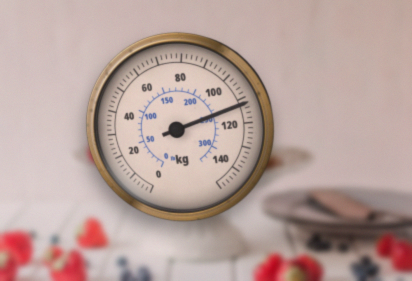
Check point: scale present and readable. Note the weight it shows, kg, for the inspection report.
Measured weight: 112 kg
